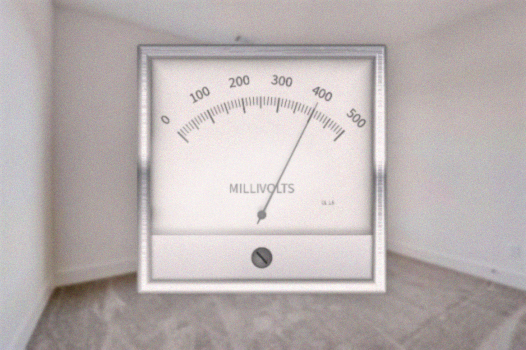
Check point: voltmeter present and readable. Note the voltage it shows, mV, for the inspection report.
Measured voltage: 400 mV
